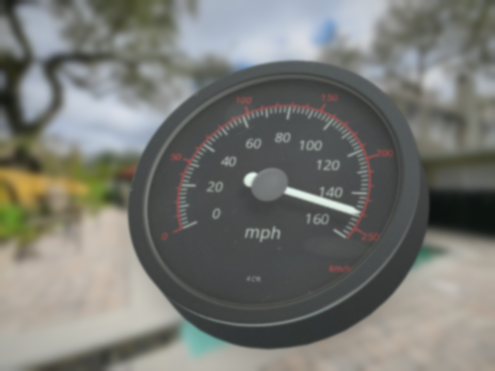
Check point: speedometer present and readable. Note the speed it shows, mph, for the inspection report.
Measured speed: 150 mph
